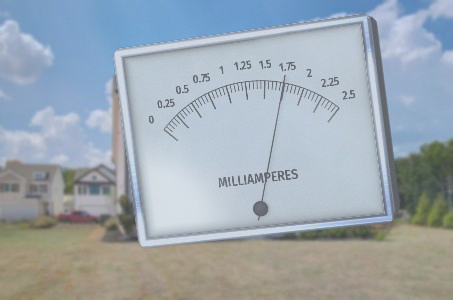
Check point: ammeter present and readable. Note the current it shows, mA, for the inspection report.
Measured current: 1.75 mA
